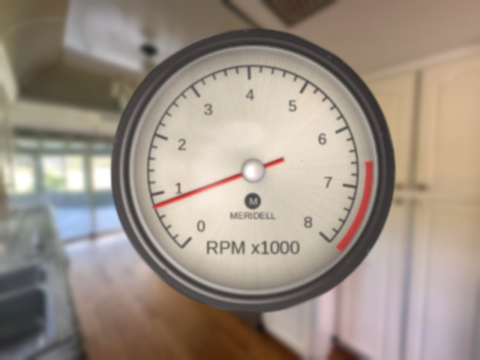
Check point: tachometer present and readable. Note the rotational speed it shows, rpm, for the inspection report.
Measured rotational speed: 800 rpm
